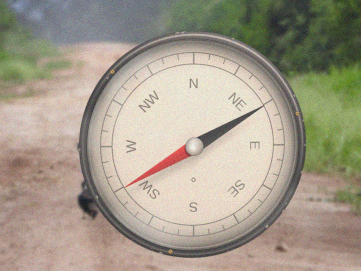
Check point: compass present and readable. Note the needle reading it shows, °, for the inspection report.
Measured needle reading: 240 °
